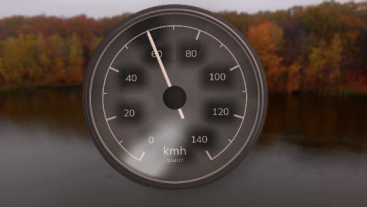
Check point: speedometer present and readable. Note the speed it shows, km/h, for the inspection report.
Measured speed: 60 km/h
